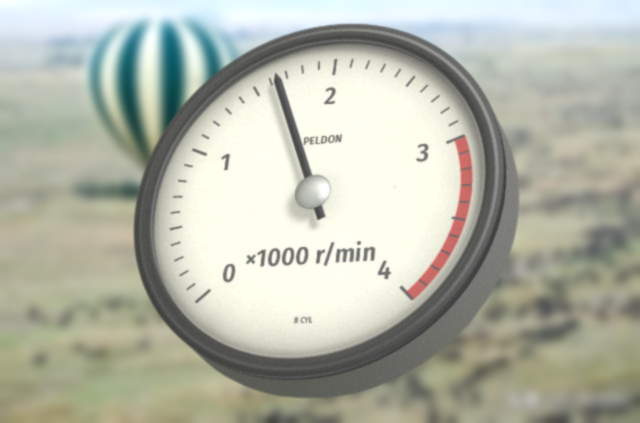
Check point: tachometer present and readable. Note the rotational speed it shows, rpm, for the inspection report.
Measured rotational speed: 1650 rpm
